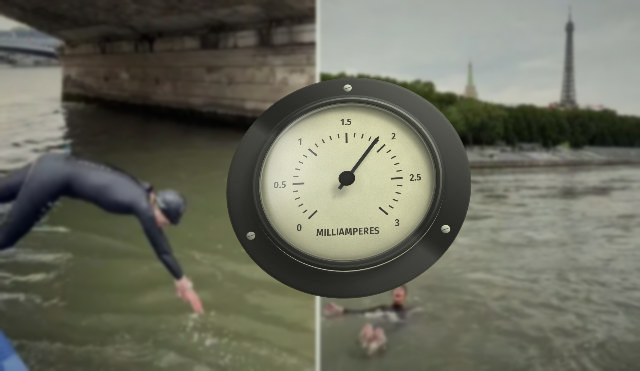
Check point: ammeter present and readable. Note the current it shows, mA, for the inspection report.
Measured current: 1.9 mA
